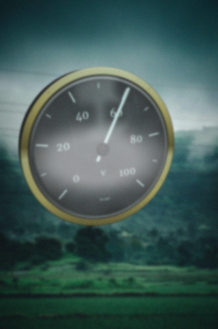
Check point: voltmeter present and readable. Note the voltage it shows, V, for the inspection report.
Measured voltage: 60 V
